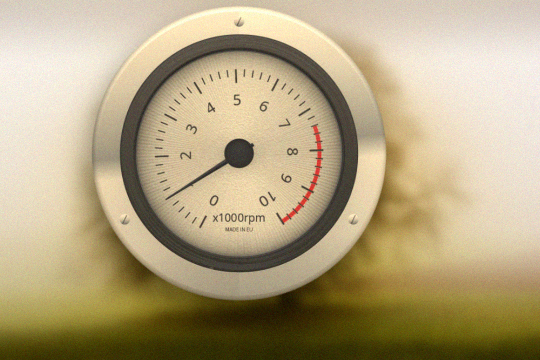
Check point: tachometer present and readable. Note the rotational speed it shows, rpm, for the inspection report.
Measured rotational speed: 1000 rpm
